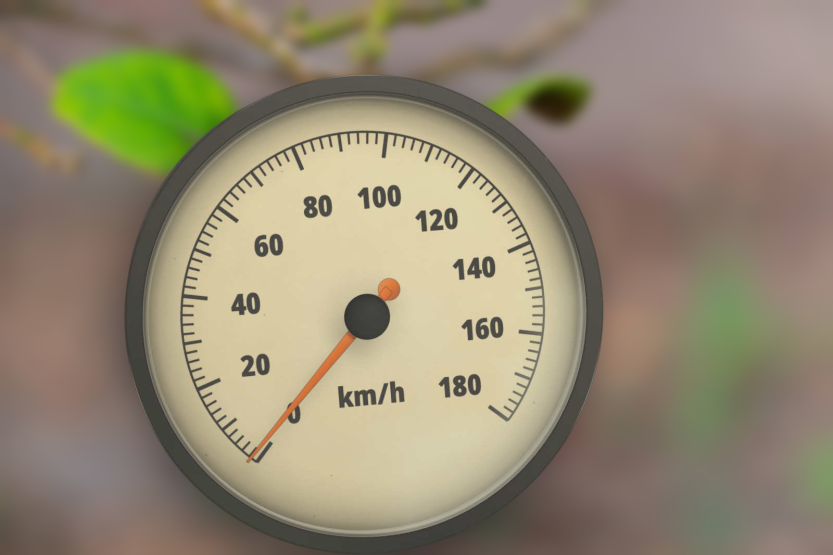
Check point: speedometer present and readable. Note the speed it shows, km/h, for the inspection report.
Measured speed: 2 km/h
